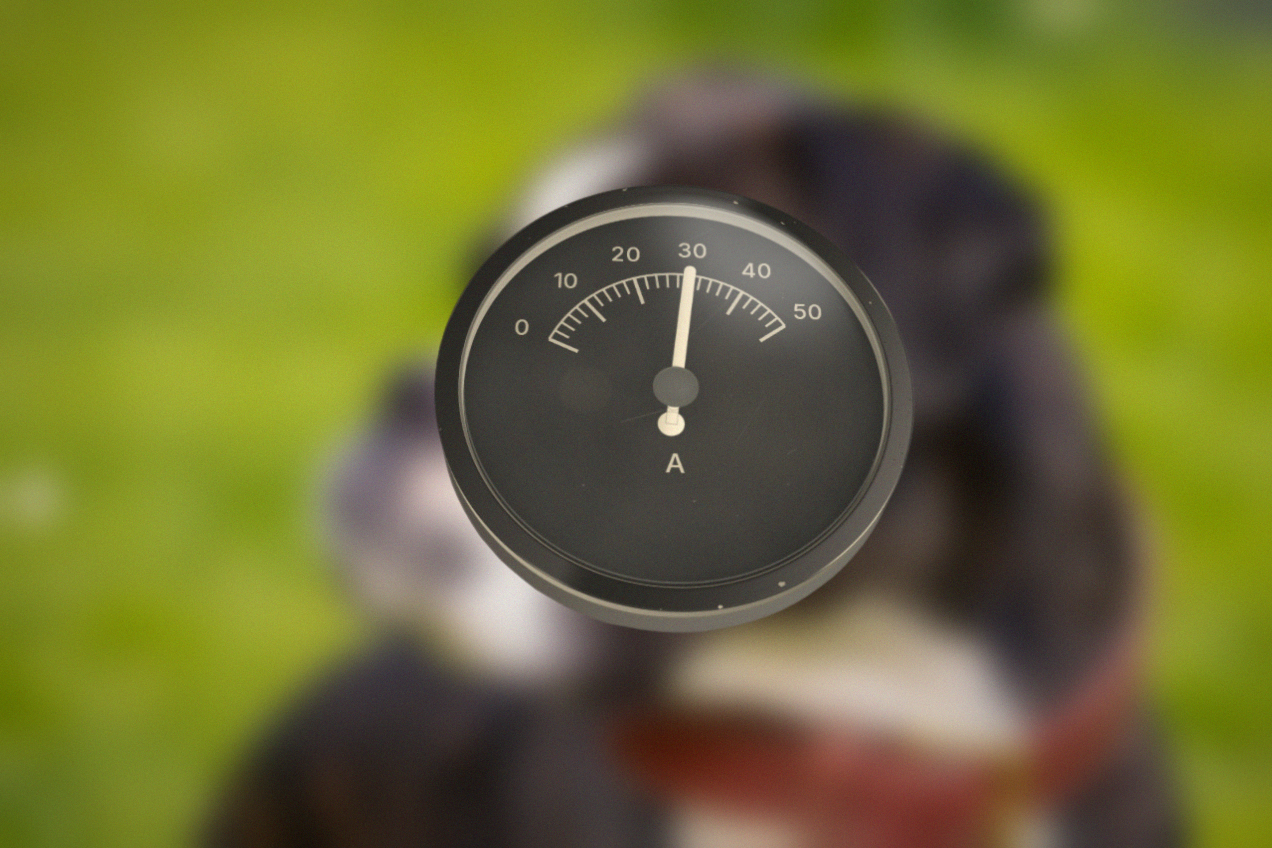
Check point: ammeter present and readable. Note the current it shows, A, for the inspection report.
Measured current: 30 A
